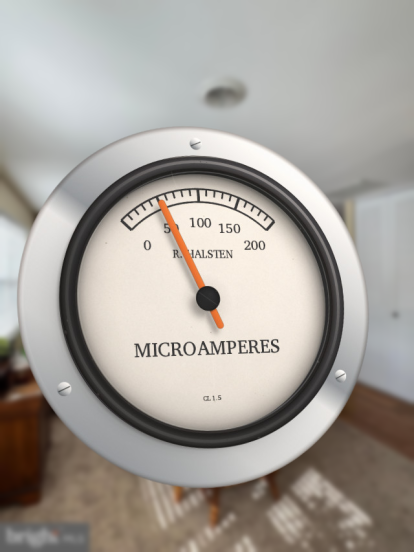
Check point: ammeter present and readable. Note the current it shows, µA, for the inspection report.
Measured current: 50 µA
